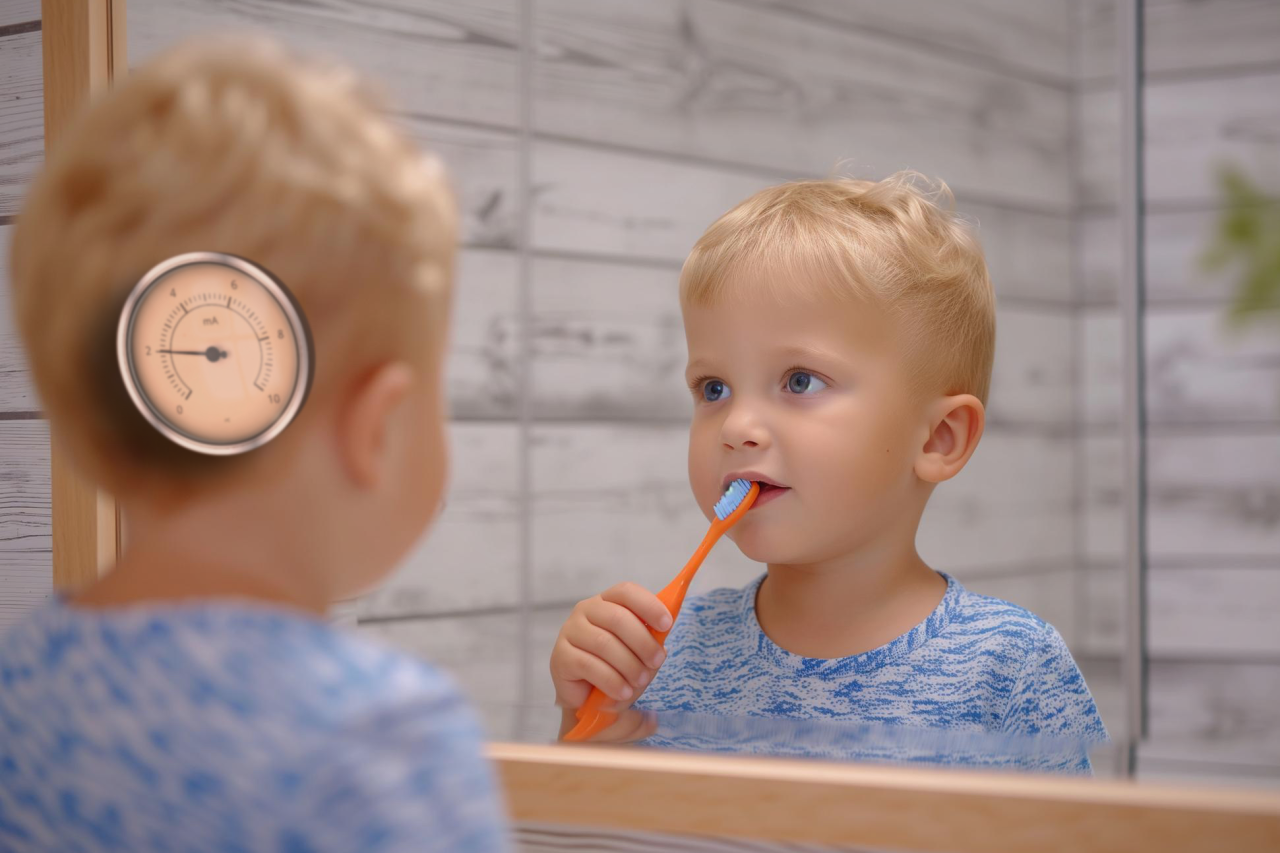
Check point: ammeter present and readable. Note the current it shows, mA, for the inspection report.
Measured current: 2 mA
